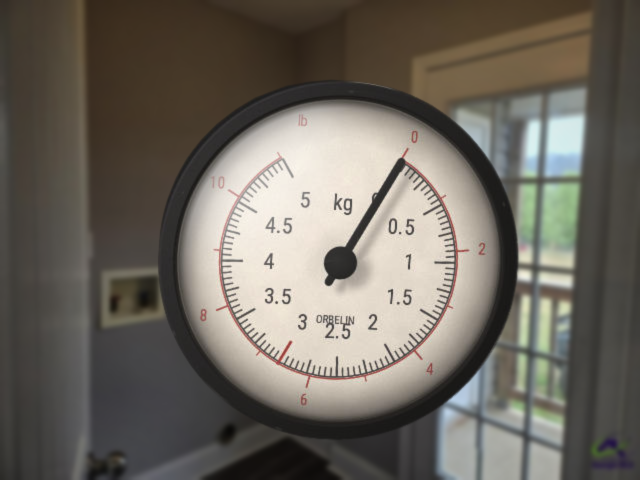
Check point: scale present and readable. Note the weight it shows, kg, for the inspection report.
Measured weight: 0 kg
